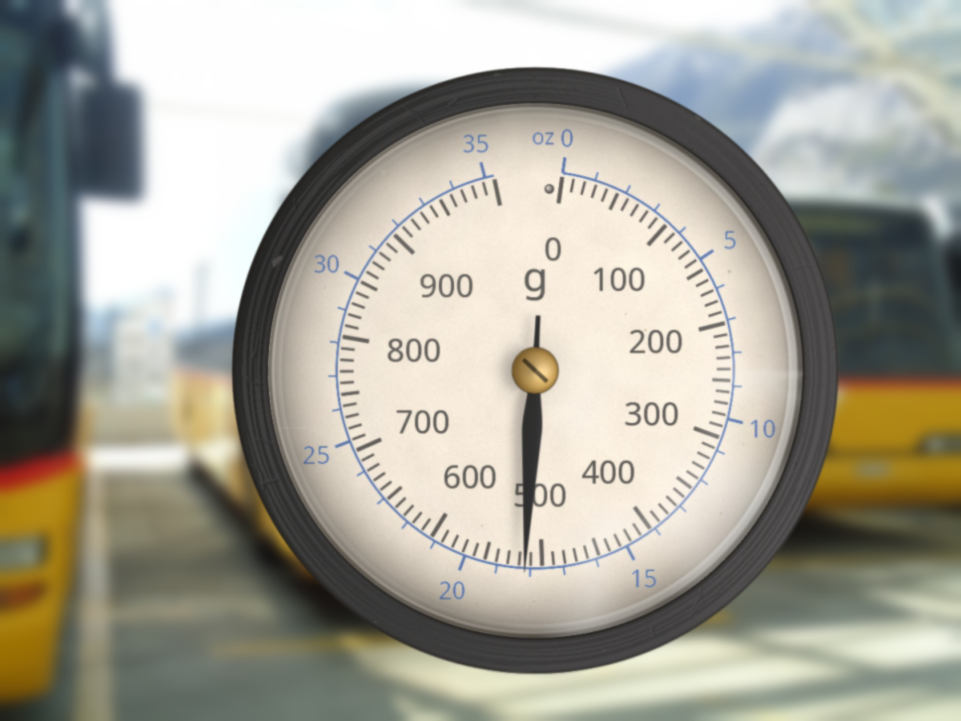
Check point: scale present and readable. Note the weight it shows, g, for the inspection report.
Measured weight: 515 g
